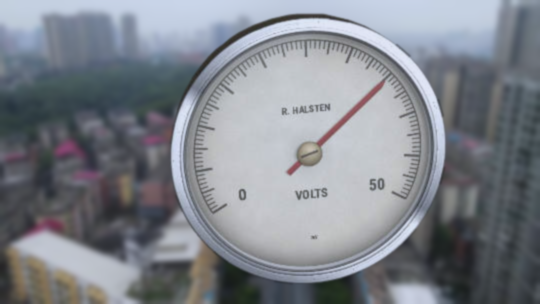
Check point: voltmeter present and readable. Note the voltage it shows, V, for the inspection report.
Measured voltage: 35 V
